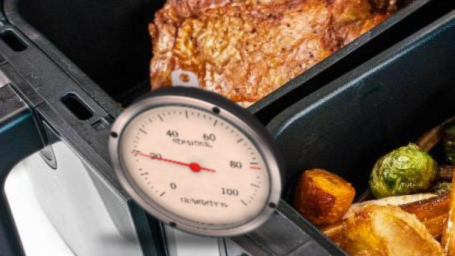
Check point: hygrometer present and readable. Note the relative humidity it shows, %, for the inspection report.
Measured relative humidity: 20 %
